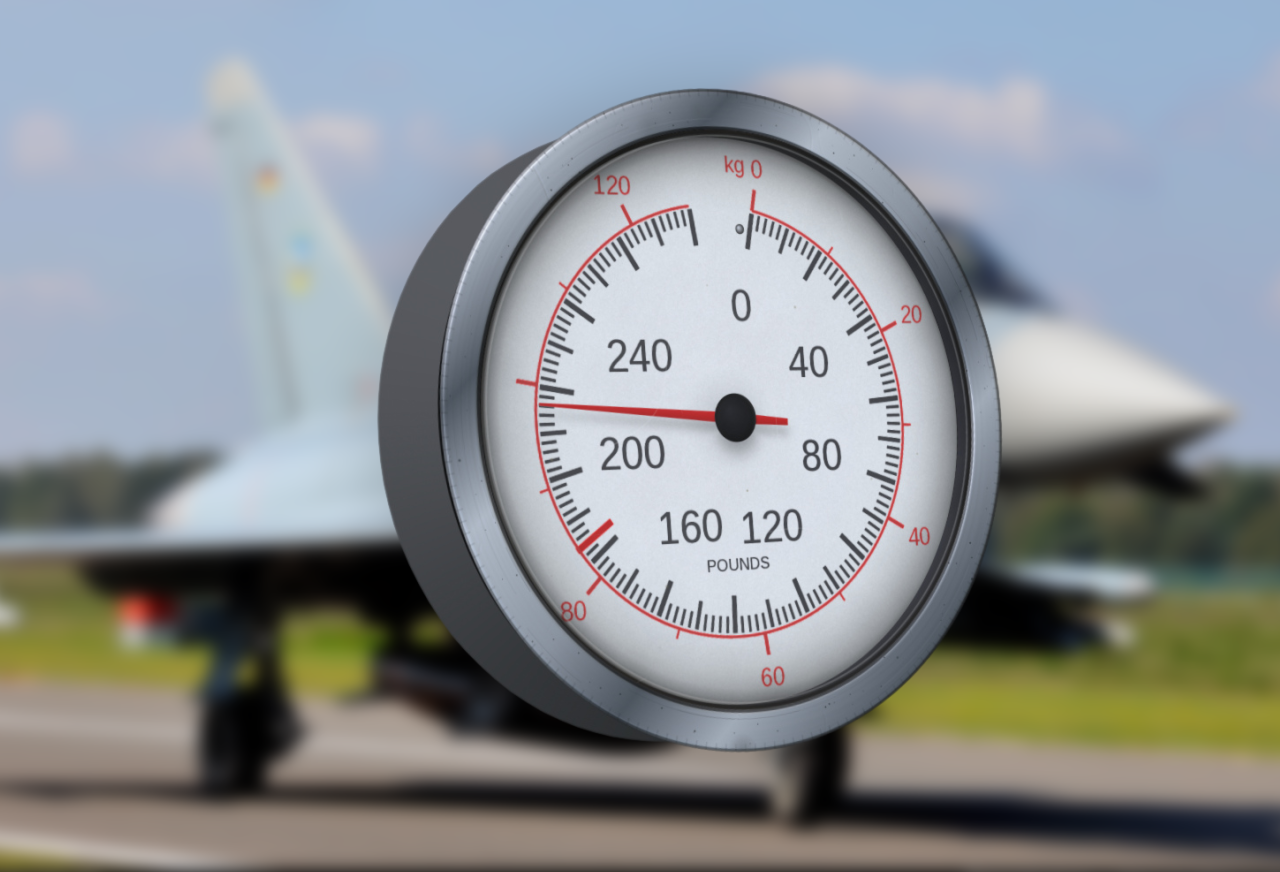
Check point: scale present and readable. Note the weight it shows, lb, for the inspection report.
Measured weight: 216 lb
